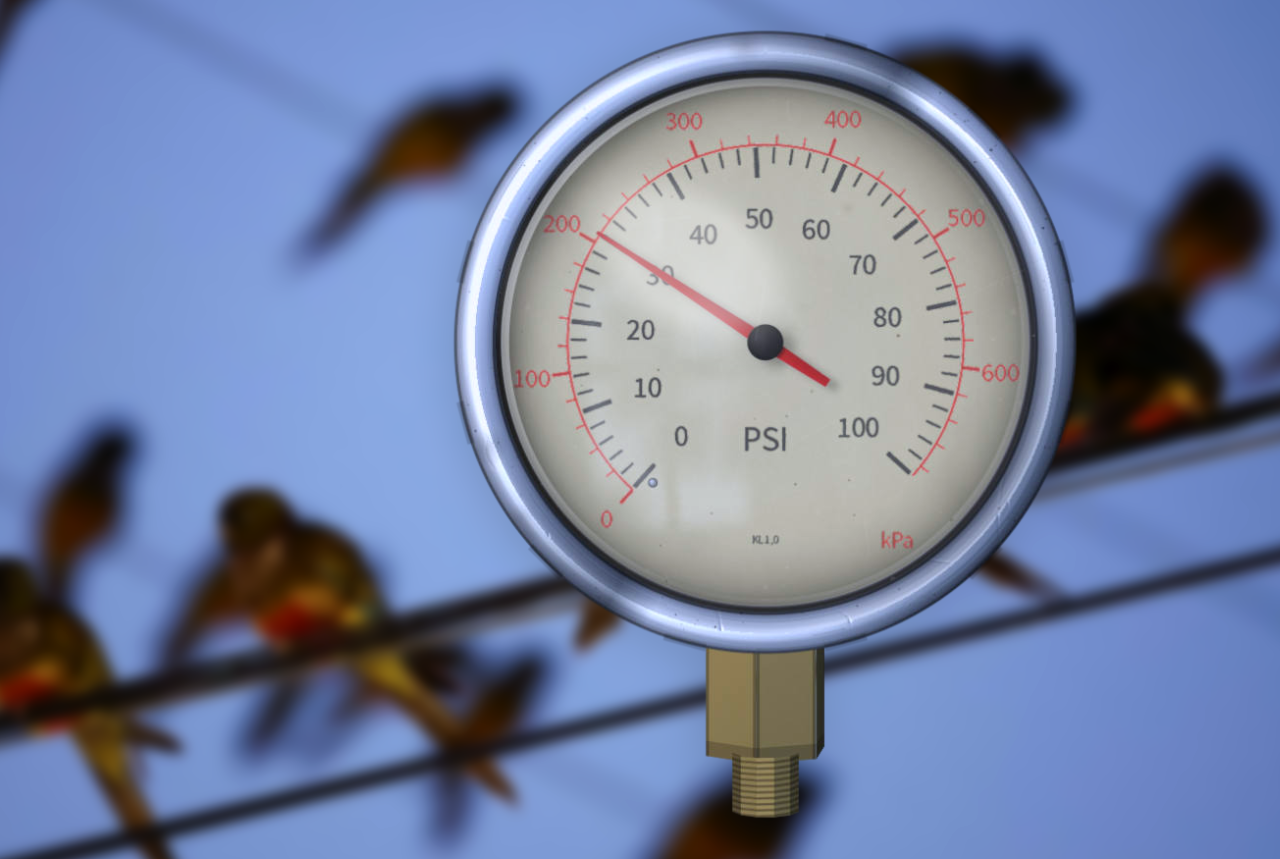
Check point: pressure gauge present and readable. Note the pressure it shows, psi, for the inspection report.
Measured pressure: 30 psi
